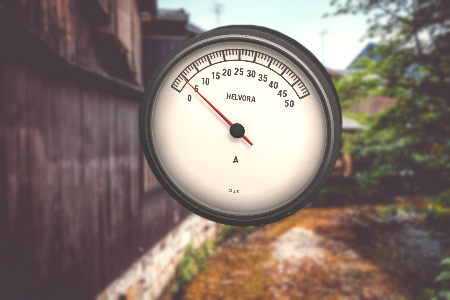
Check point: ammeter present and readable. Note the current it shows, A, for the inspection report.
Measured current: 5 A
